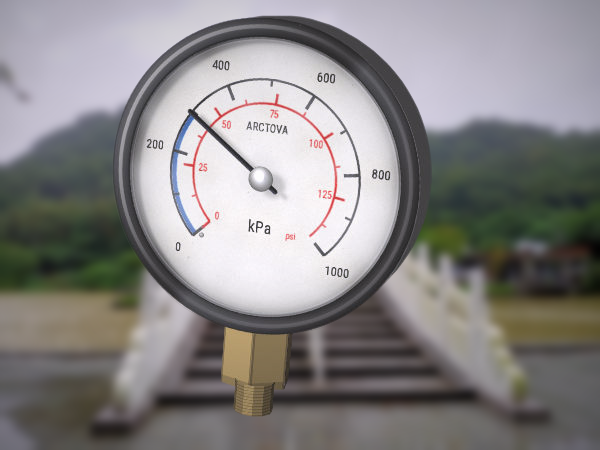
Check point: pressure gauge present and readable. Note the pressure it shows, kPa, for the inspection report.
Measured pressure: 300 kPa
